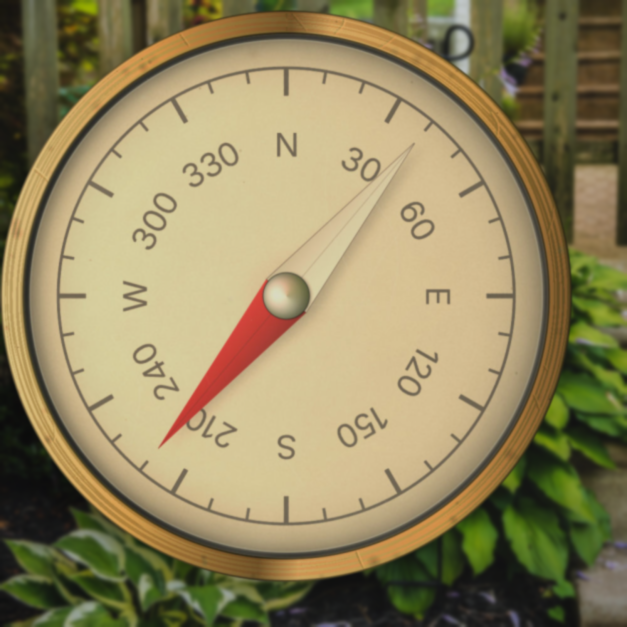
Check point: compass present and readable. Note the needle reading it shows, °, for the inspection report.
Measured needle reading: 220 °
